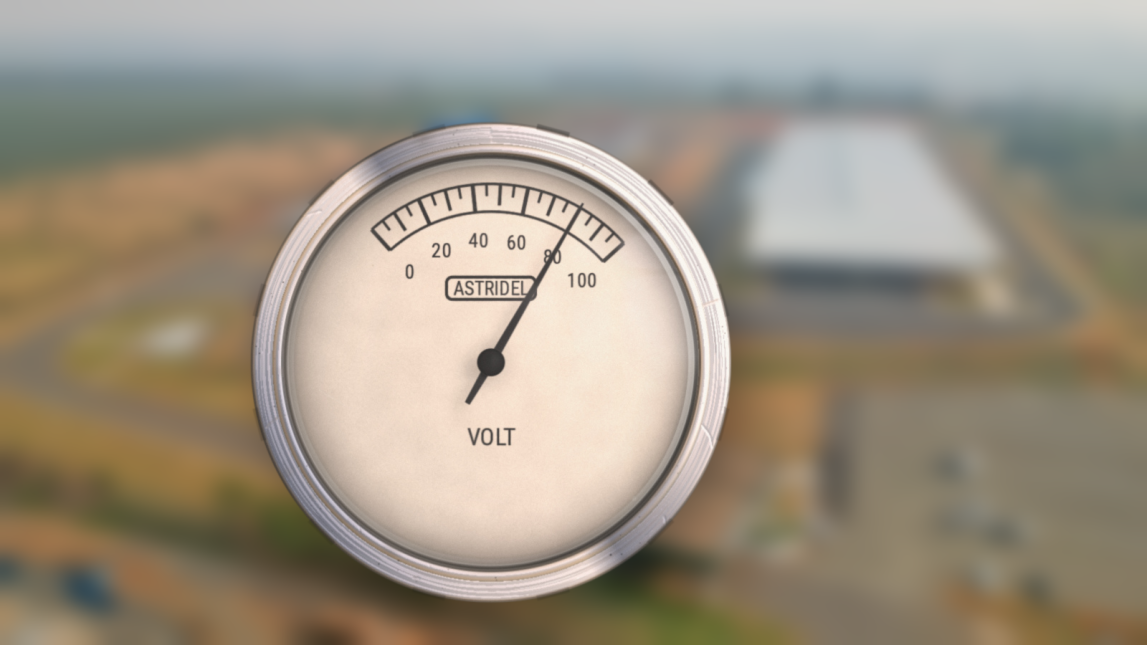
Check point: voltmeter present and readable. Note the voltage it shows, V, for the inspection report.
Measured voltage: 80 V
